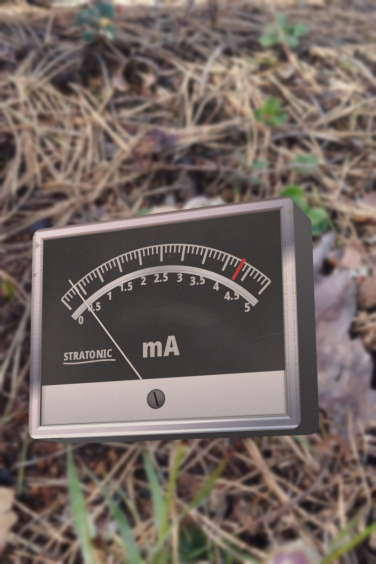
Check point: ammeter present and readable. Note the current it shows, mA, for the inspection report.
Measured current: 0.4 mA
